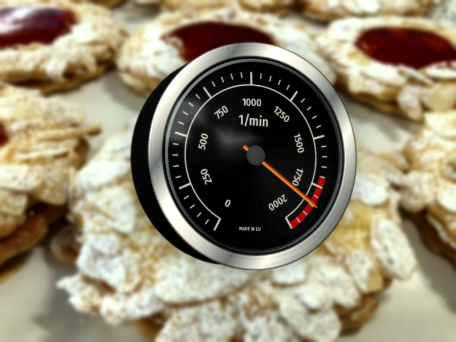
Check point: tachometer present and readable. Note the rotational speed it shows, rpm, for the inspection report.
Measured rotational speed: 1850 rpm
